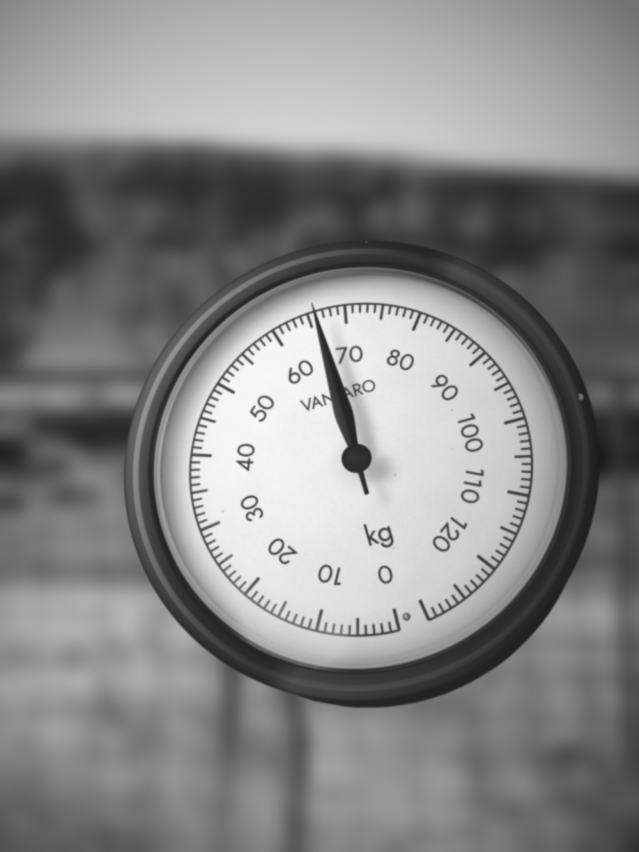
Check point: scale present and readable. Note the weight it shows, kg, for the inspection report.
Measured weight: 66 kg
